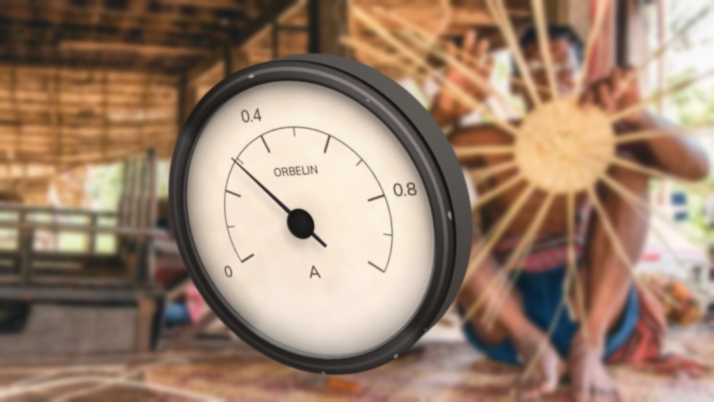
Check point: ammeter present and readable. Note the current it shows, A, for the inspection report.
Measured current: 0.3 A
